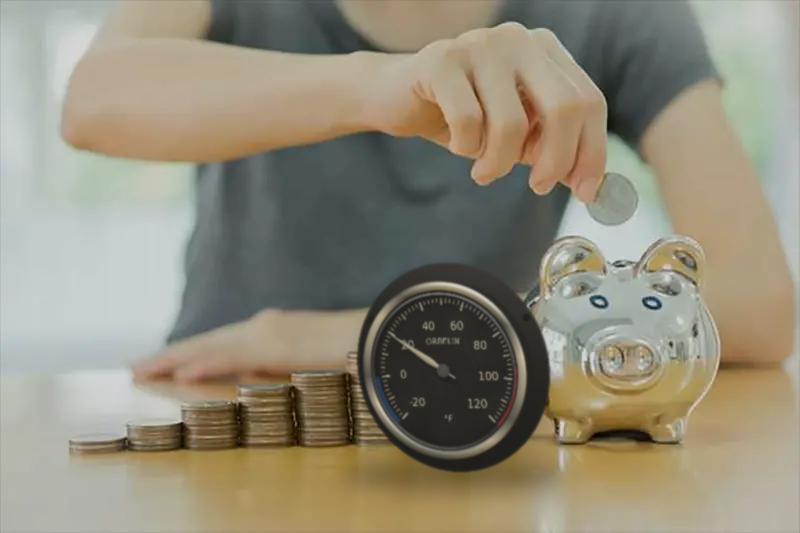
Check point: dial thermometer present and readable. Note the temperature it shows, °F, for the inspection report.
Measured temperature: 20 °F
